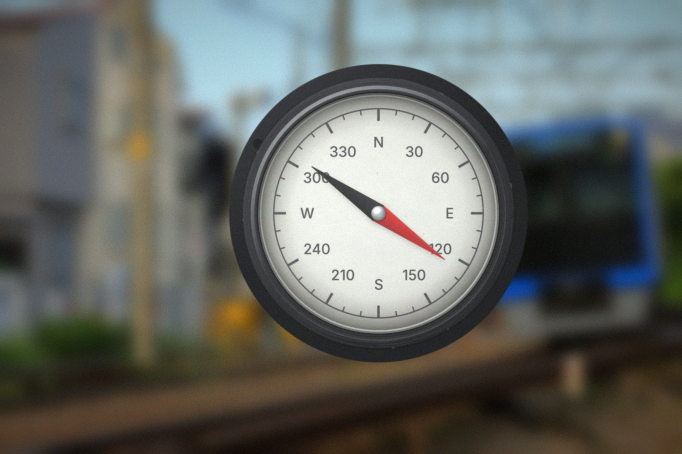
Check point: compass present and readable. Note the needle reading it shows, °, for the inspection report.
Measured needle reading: 125 °
